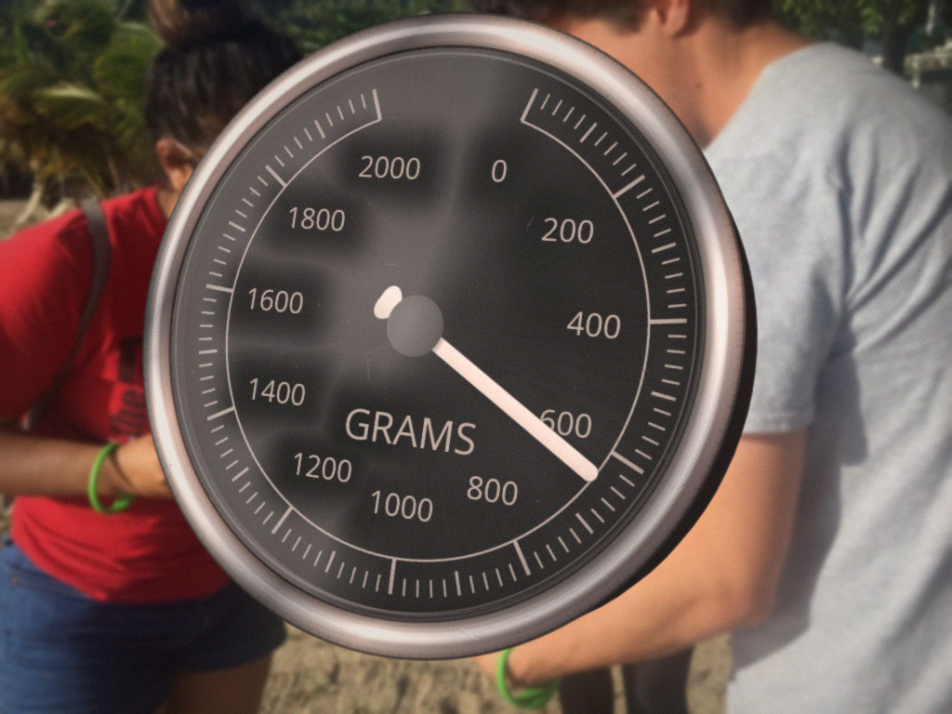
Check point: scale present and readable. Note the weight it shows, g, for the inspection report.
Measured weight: 640 g
